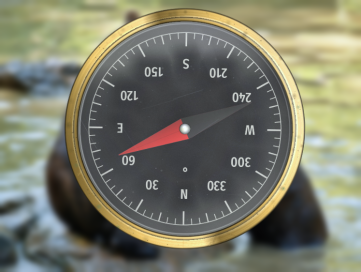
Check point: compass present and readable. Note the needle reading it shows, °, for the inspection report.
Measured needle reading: 67.5 °
